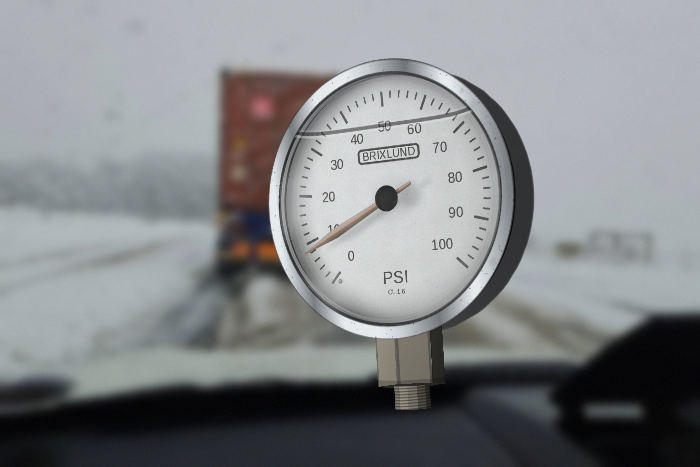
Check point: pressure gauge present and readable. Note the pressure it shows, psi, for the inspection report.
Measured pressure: 8 psi
